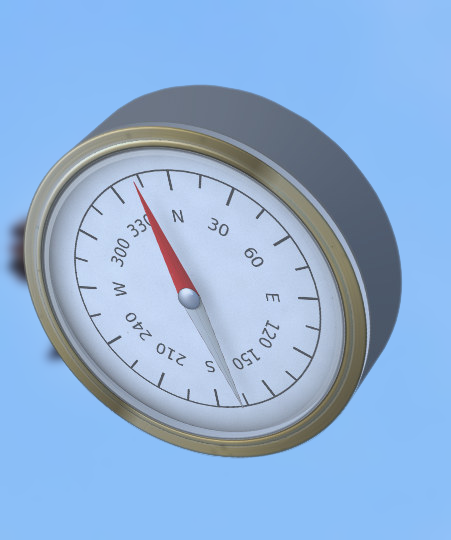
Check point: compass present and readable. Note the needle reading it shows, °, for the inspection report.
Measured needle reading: 345 °
